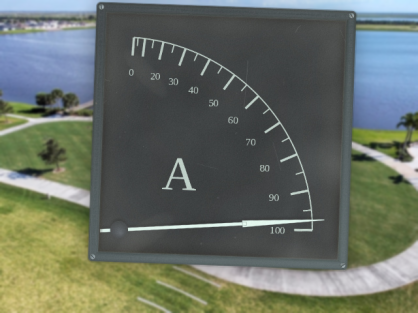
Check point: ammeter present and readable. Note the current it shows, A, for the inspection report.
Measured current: 97.5 A
